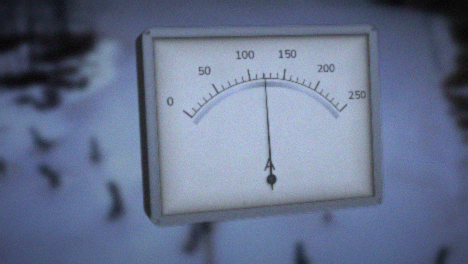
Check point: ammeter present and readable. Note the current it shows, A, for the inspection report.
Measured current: 120 A
